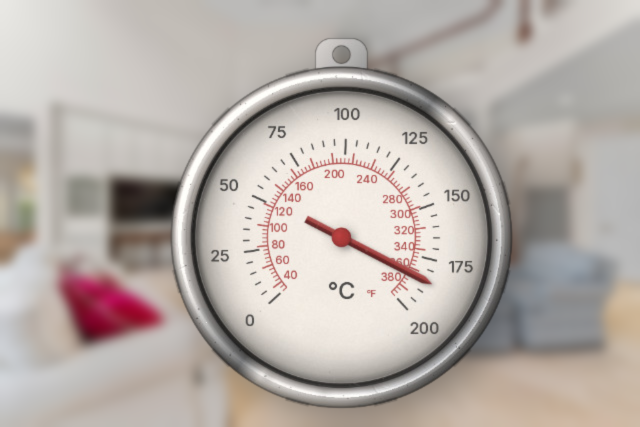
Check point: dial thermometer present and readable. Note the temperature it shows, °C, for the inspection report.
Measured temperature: 185 °C
